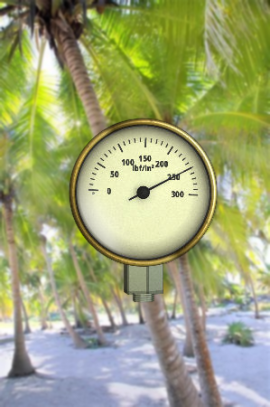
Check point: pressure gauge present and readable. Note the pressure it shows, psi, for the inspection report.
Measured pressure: 250 psi
